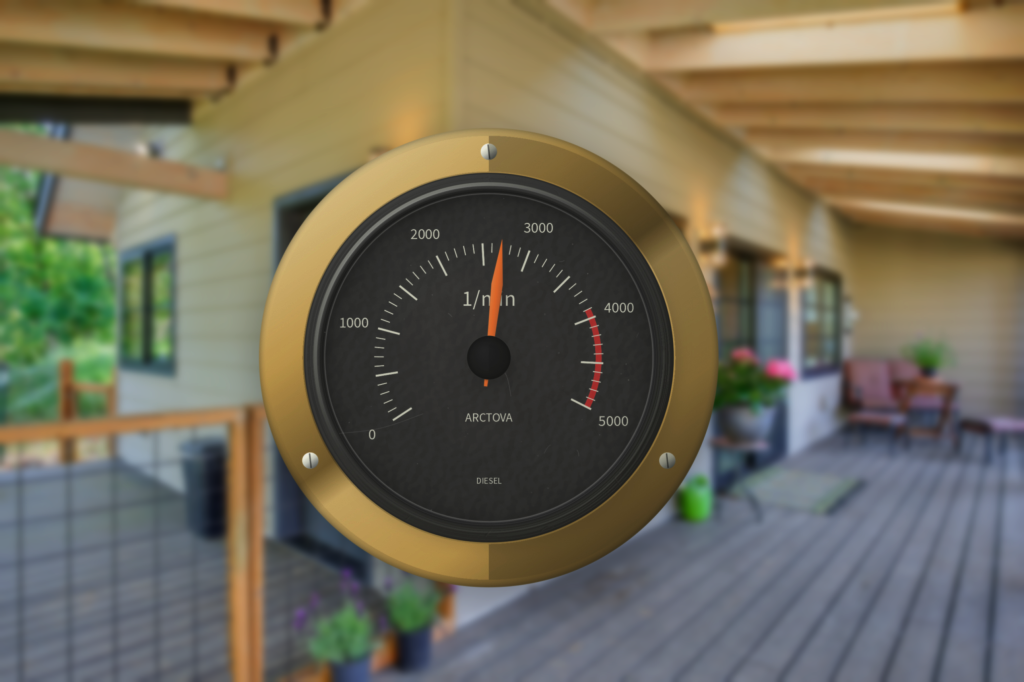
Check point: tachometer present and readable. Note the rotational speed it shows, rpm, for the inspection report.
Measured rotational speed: 2700 rpm
